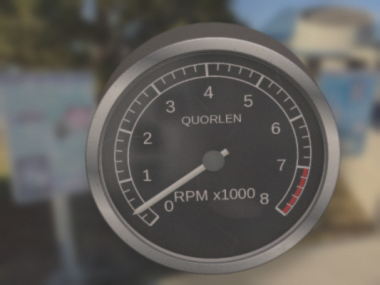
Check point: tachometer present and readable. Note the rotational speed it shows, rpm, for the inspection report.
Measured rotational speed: 400 rpm
